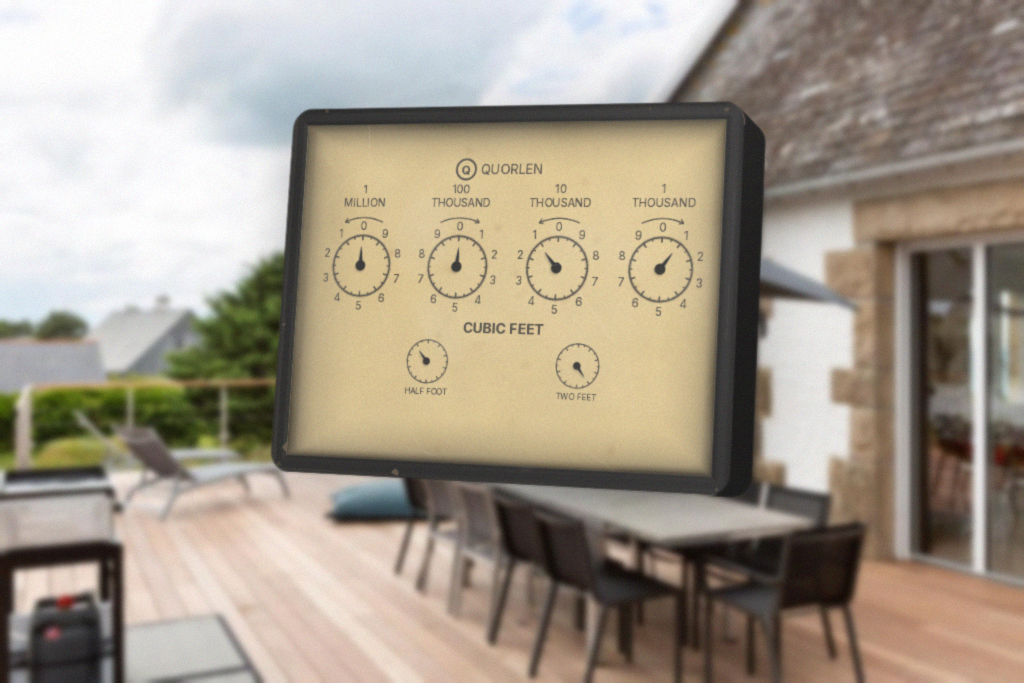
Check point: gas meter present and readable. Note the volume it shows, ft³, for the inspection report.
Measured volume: 1100 ft³
